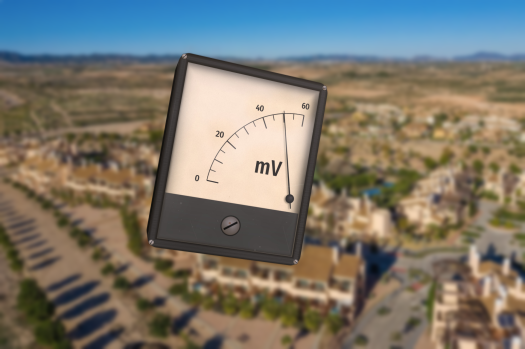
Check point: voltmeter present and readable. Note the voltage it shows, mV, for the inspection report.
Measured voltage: 50 mV
